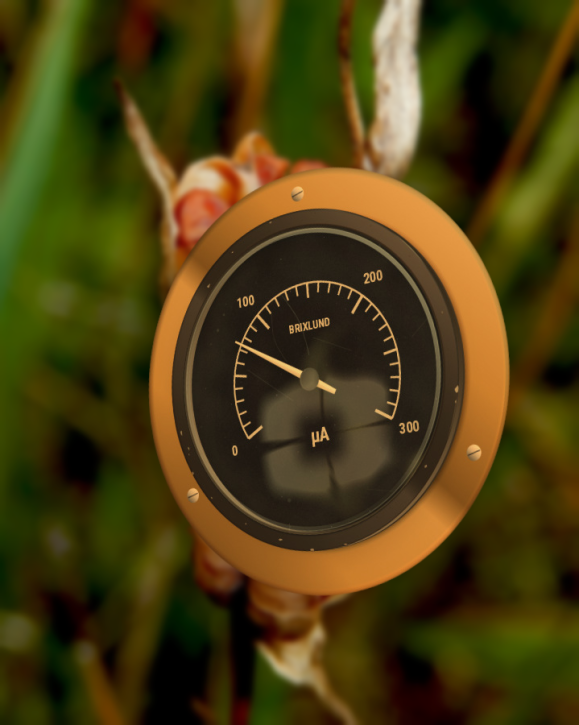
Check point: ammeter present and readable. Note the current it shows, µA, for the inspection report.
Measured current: 75 µA
